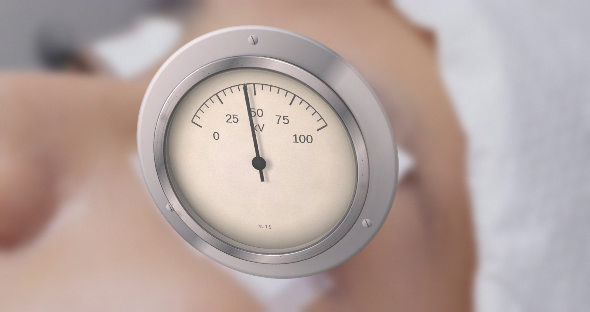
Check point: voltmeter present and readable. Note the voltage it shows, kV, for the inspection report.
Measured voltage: 45 kV
